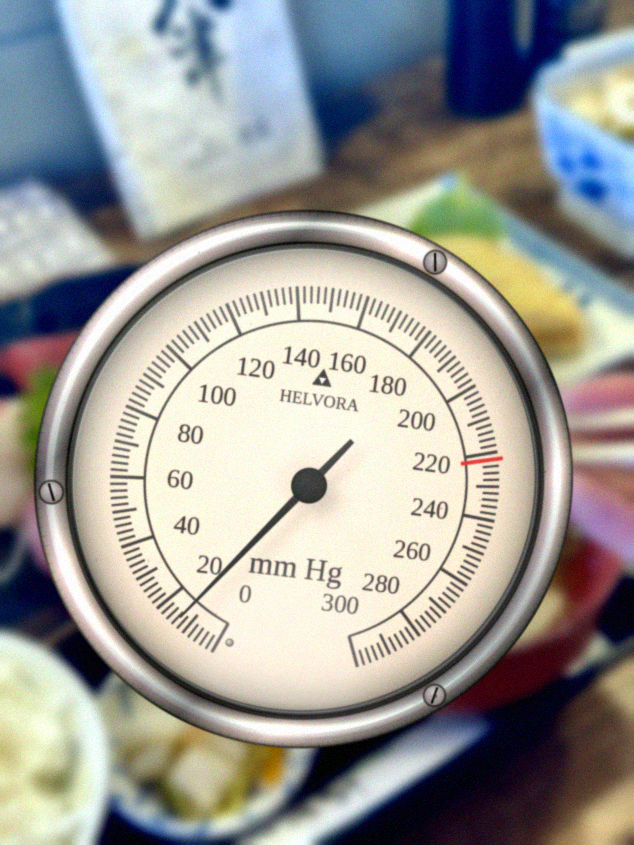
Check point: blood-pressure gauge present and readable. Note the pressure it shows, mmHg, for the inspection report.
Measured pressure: 14 mmHg
